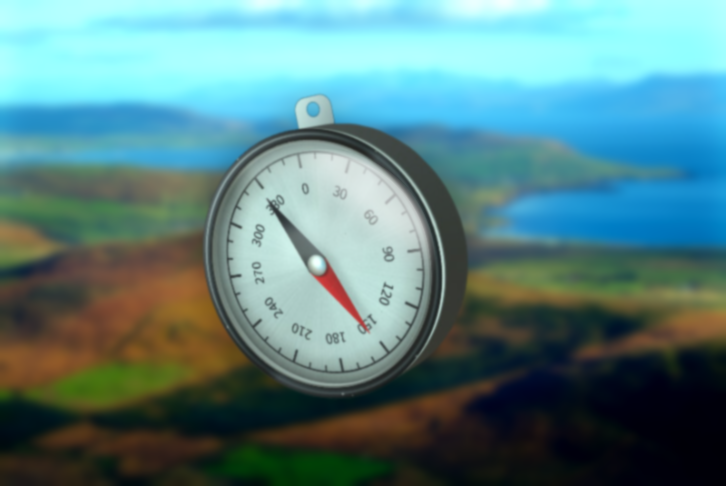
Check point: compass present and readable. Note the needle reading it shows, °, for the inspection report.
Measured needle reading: 150 °
